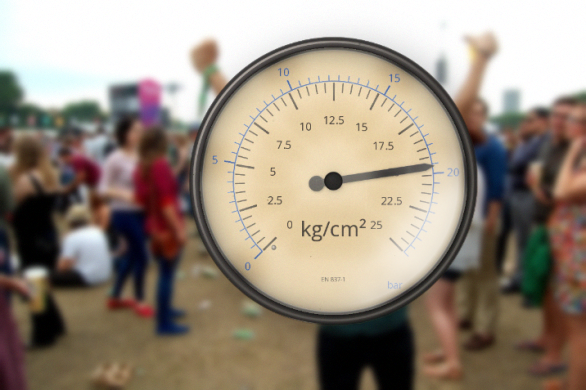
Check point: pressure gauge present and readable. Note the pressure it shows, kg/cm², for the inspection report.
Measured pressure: 20 kg/cm²
